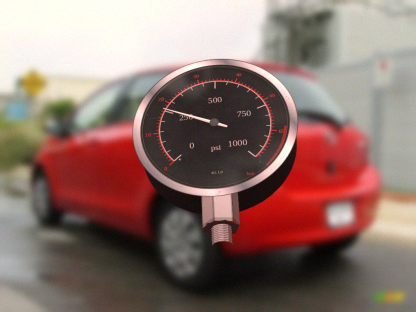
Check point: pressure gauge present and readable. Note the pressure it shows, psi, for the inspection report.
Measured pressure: 250 psi
